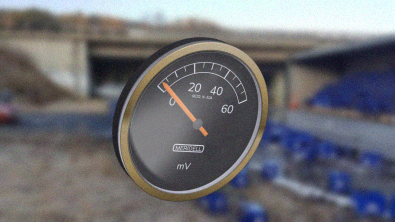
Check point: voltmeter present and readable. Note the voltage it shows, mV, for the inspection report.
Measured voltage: 2.5 mV
